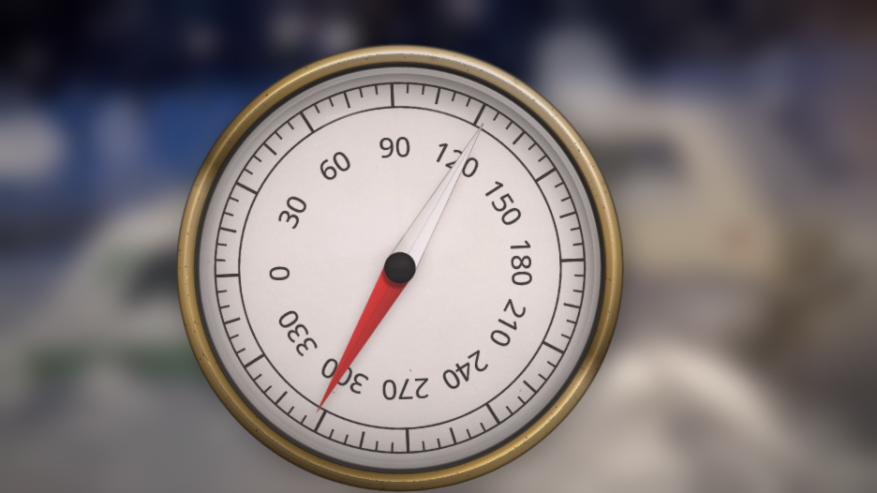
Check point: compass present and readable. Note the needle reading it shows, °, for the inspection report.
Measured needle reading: 302.5 °
